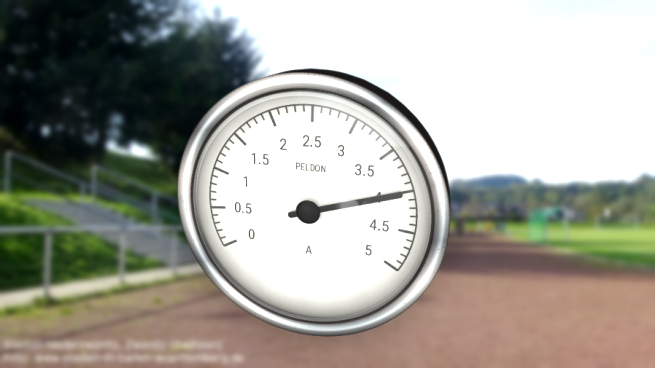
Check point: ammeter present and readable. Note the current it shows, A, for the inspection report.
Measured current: 4 A
